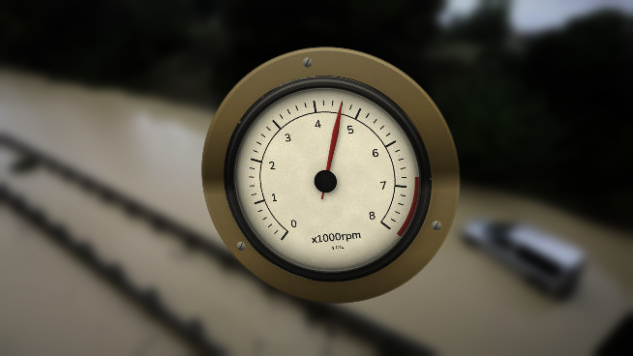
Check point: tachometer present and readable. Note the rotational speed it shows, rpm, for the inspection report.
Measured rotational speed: 4600 rpm
